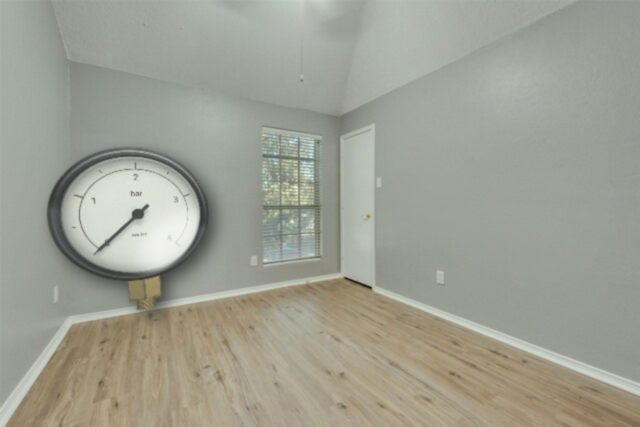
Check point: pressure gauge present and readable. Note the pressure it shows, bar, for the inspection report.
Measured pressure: 0 bar
